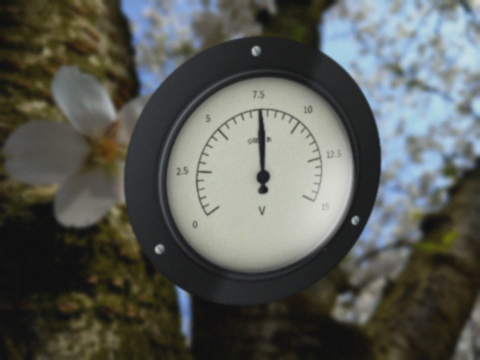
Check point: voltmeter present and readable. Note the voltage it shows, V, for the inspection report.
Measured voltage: 7.5 V
